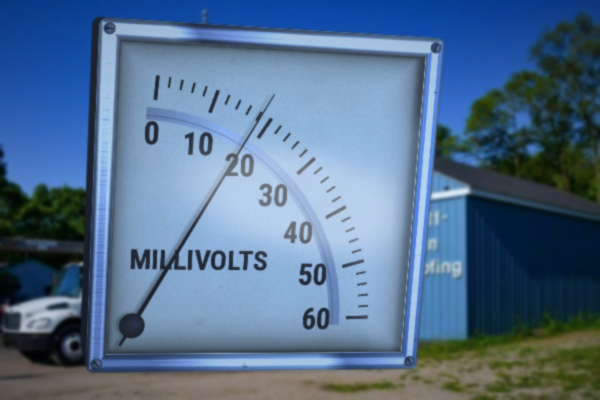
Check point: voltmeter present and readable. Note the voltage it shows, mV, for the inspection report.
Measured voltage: 18 mV
